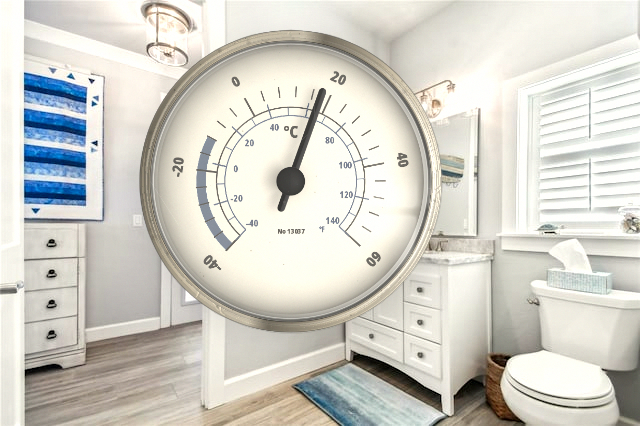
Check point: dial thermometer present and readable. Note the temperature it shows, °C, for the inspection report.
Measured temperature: 18 °C
